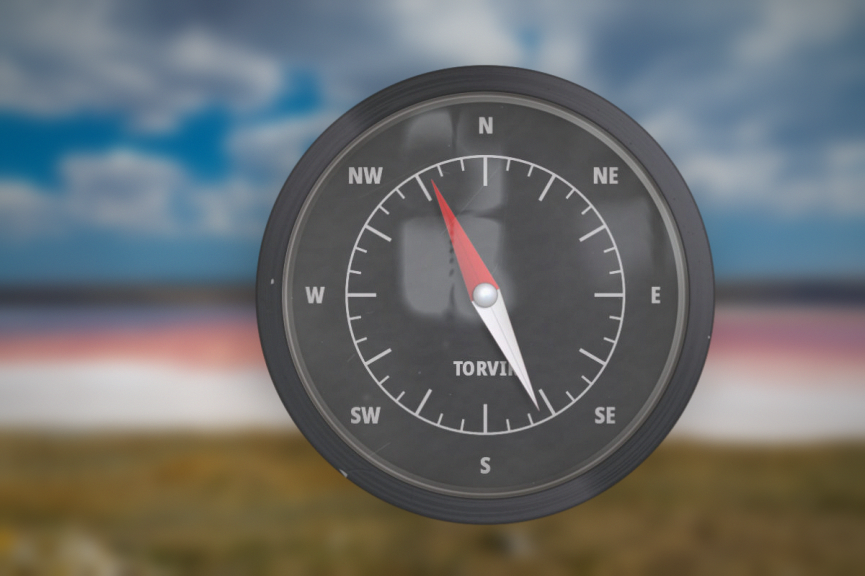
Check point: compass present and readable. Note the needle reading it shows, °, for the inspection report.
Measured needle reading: 335 °
